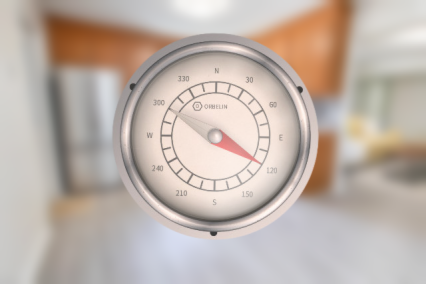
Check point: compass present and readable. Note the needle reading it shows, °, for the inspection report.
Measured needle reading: 120 °
